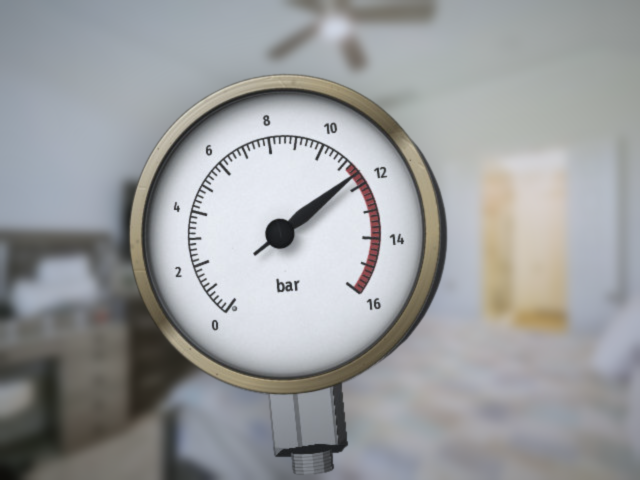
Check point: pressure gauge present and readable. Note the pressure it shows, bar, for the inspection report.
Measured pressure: 11.6 bar
